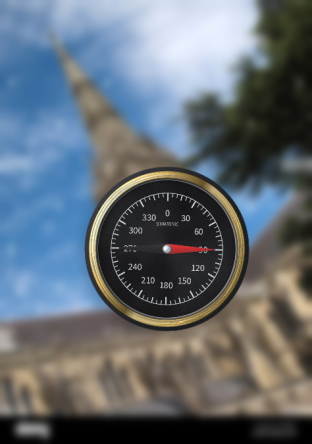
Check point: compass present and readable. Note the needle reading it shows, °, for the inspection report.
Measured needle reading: 90 °
